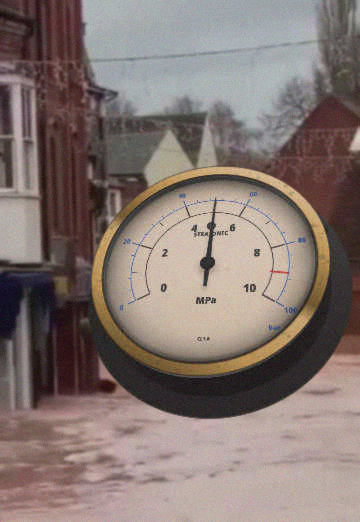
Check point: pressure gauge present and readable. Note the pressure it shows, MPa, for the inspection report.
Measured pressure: 5 MPa
